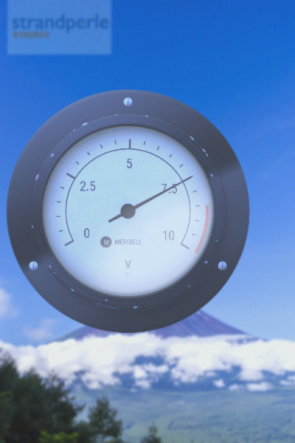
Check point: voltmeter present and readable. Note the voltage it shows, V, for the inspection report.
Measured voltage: 7.5 V
